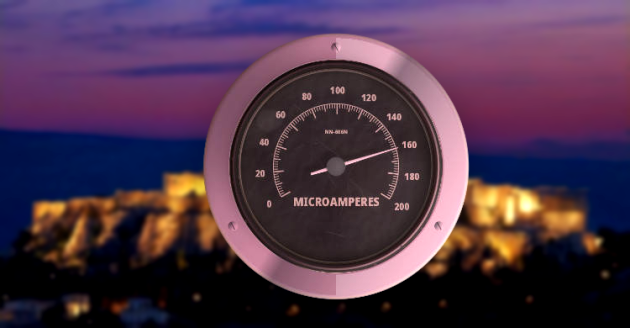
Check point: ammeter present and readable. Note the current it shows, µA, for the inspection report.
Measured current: 160 µA
